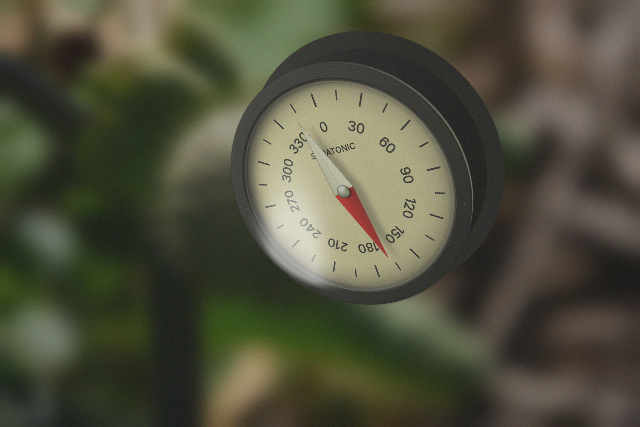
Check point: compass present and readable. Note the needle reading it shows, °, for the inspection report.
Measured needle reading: 165 °
